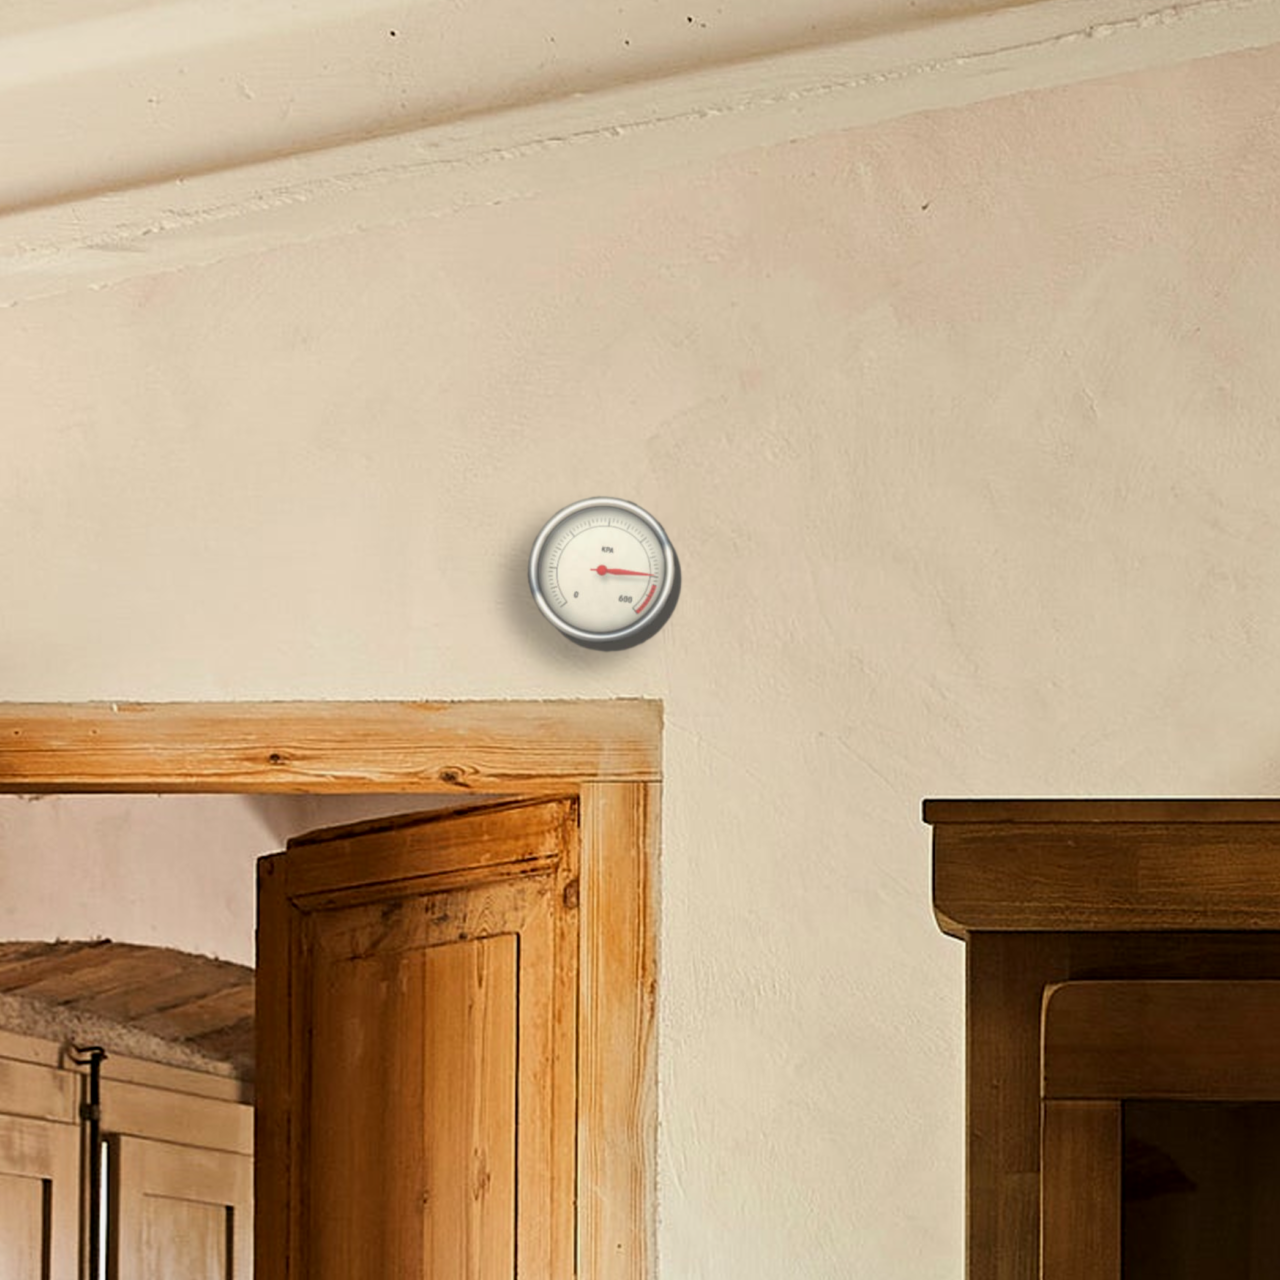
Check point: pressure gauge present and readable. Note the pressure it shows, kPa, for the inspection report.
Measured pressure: 500 kPa
